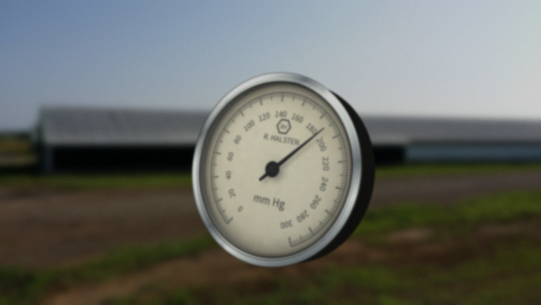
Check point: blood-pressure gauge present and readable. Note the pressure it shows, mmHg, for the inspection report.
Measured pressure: 190 mmHg
